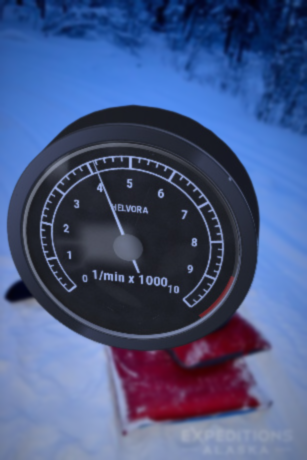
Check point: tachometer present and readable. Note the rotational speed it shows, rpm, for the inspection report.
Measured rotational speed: 4200 rpm
